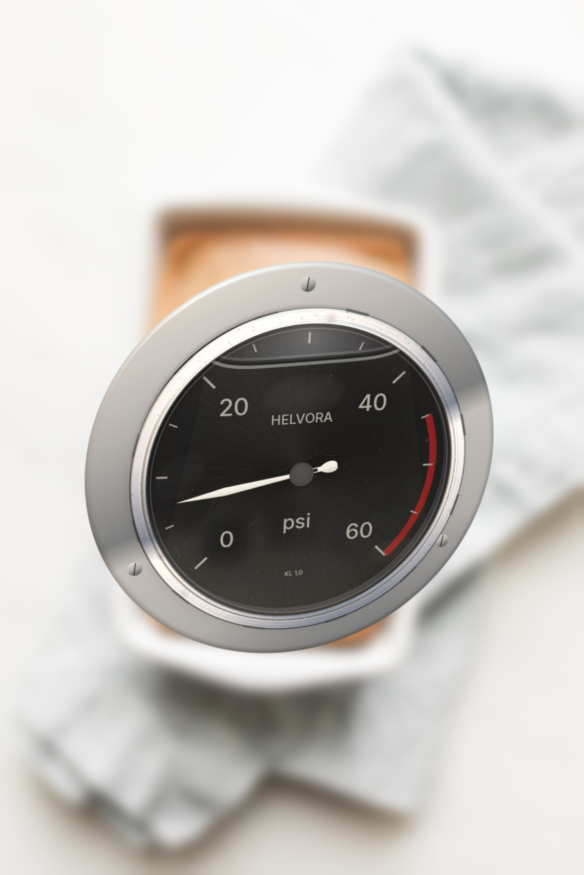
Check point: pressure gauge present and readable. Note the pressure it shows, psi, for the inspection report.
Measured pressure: 7.5 psi
